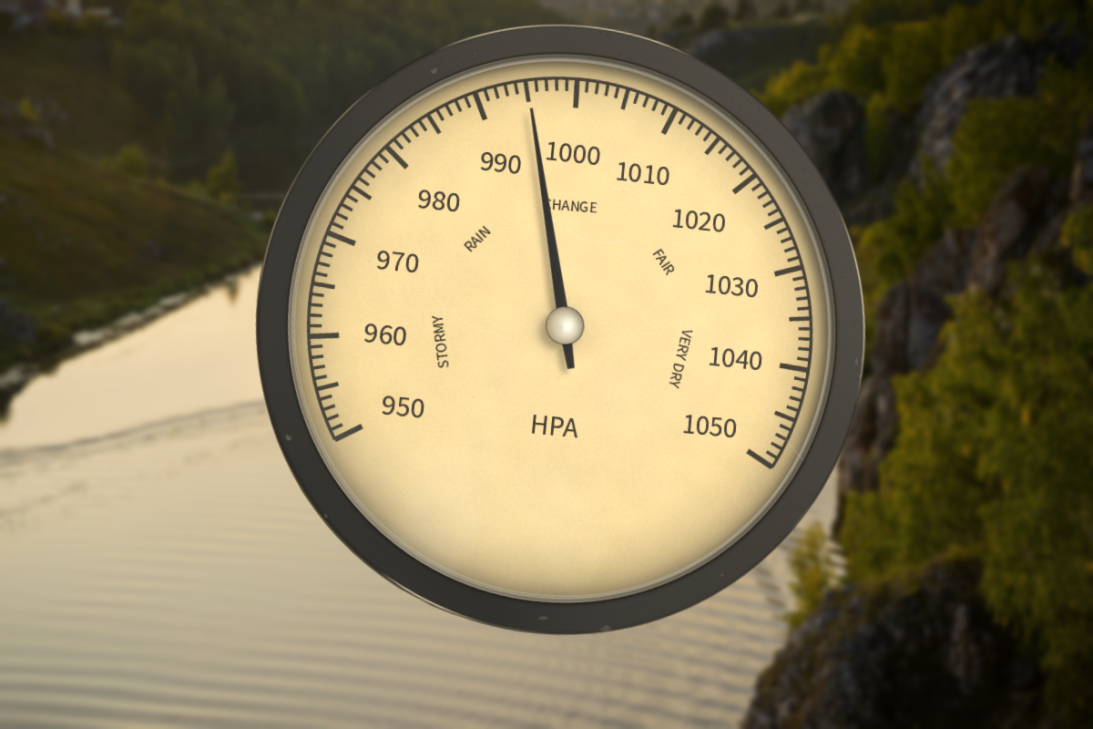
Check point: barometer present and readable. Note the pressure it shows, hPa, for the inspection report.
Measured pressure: 995 hPa
